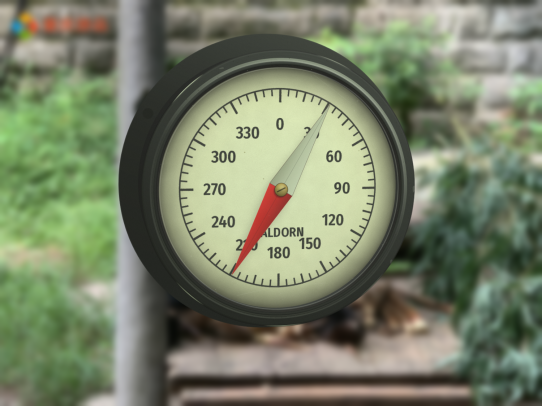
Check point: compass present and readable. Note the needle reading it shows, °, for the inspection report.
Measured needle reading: 210 °
